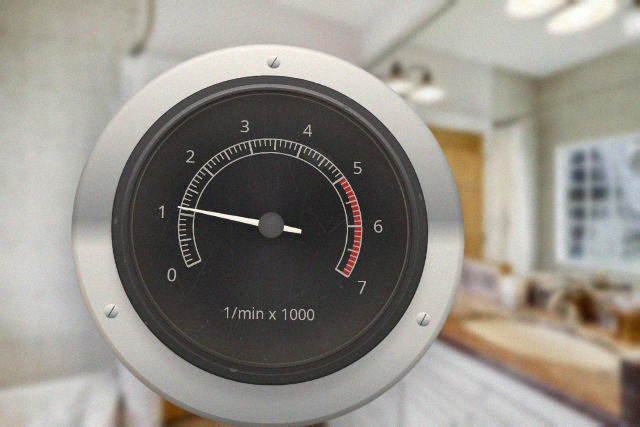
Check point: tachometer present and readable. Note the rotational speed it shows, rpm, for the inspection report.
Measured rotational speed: 1100 rpm
